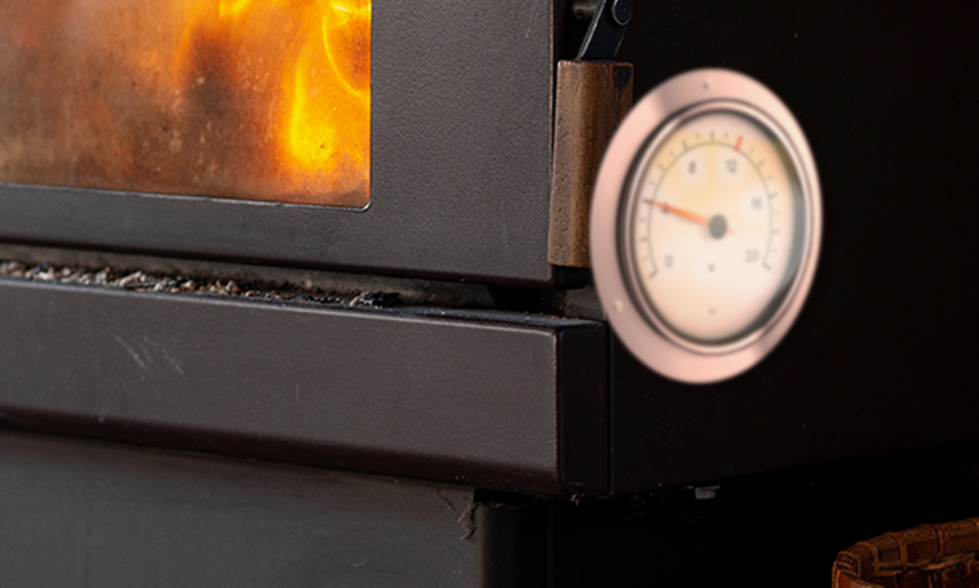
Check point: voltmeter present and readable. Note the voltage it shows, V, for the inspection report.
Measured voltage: 4 V
